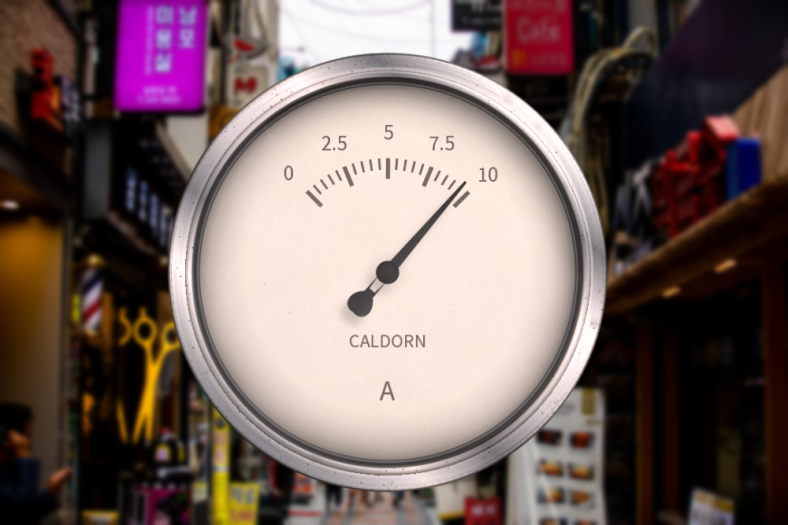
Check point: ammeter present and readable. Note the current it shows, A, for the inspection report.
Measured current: 9.5 A
